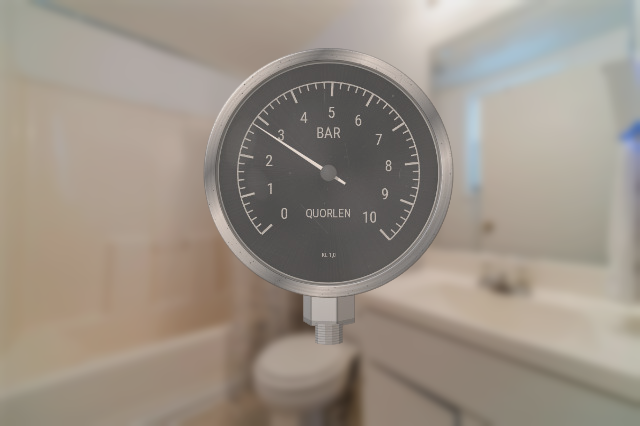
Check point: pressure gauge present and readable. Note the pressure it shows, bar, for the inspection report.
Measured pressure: 2.8 bar
